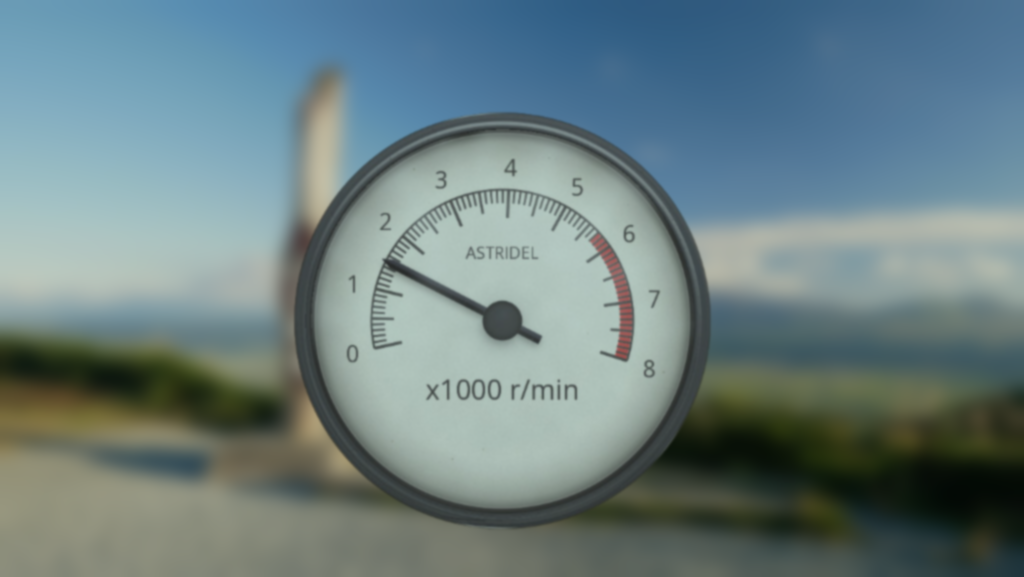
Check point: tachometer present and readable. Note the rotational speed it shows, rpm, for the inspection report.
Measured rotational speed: 1500 rpm
